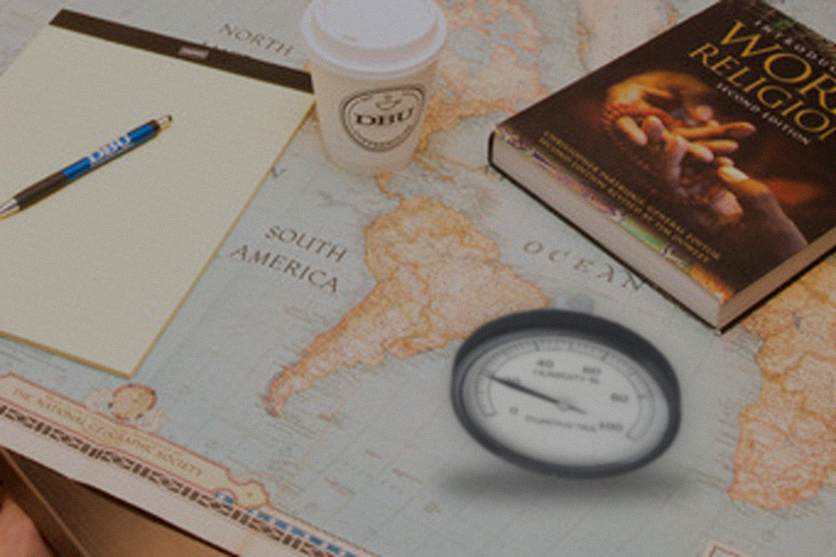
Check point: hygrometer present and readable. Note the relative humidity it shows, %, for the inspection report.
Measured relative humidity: 20 %
